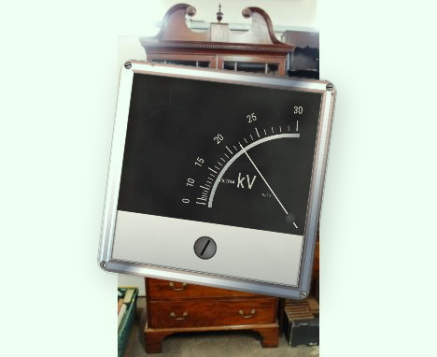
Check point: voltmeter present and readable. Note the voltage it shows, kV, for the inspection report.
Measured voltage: 22 kV
